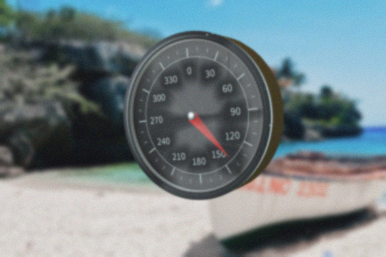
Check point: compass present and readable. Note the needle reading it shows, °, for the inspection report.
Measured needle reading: 140 °
